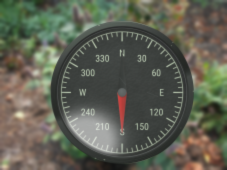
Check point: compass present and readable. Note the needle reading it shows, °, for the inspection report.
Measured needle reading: 180 °
